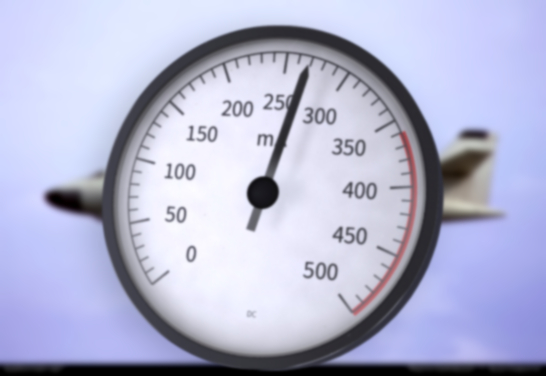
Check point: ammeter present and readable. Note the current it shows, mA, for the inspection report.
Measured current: 270 mA
